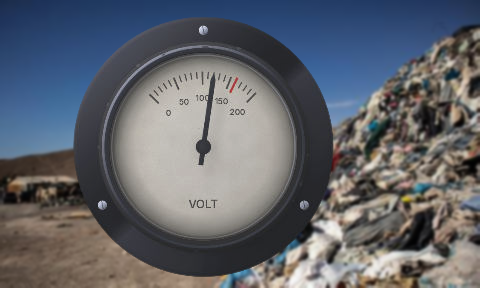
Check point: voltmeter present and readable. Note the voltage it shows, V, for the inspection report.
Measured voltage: 120 V
